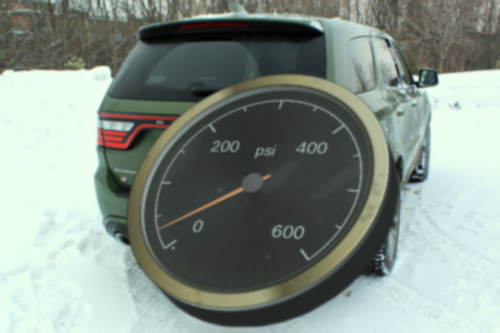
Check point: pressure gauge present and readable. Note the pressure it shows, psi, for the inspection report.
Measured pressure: 25 psi
